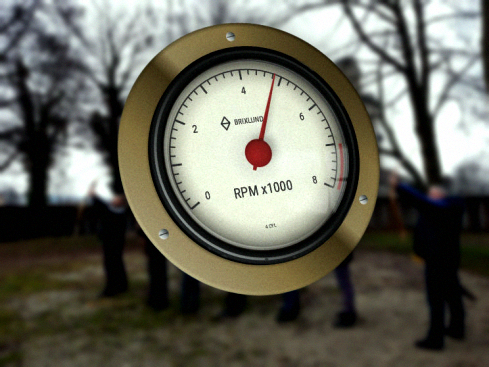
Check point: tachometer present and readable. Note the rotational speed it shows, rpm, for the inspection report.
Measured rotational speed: 4800 rpm
